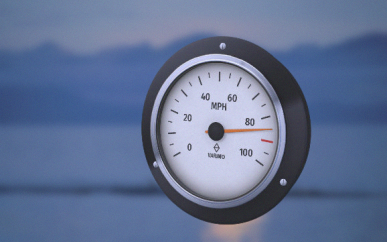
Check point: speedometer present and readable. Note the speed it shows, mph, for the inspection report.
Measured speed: 85 mph
